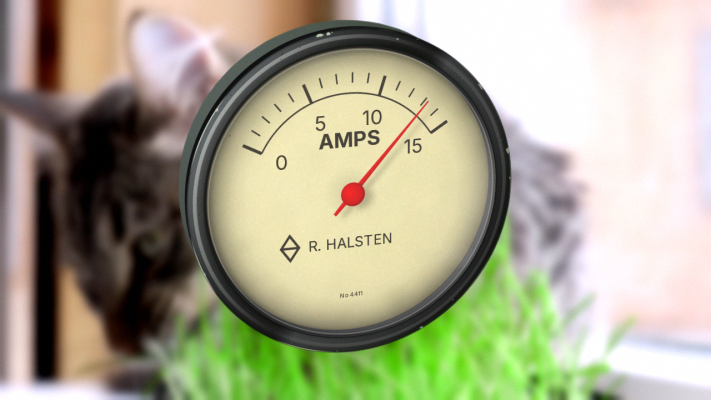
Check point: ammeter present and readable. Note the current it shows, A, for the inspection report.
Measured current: 13 A
